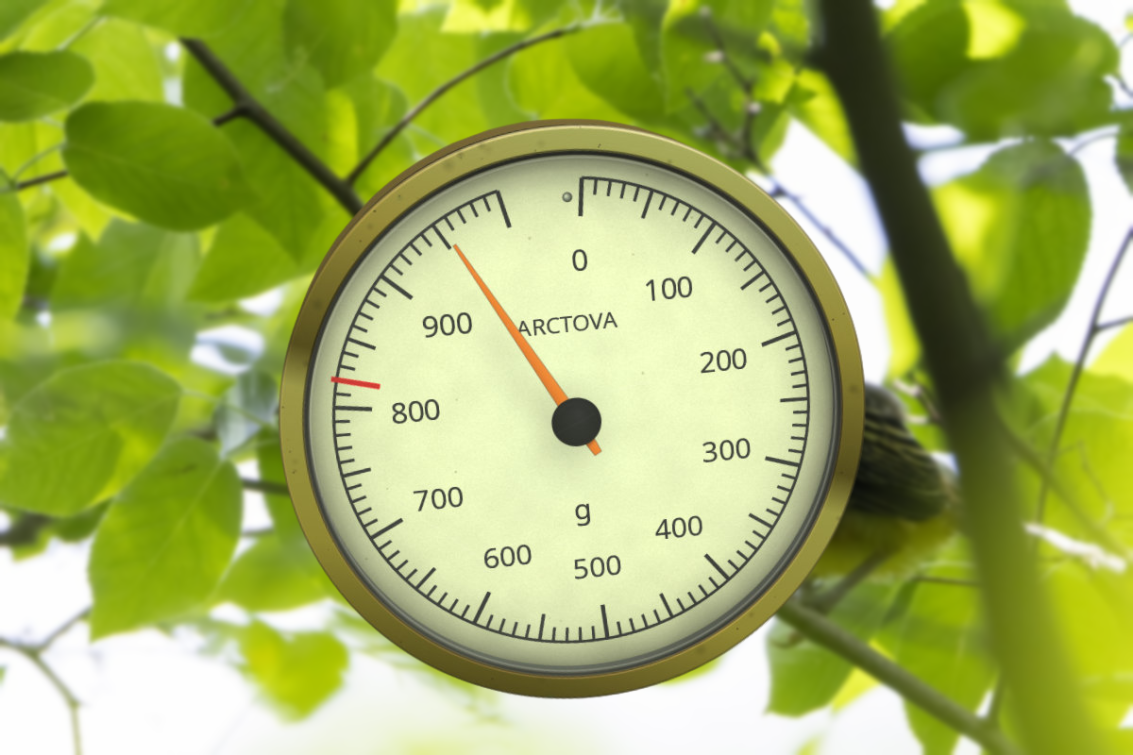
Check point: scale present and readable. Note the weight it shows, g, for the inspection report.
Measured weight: 955 g
